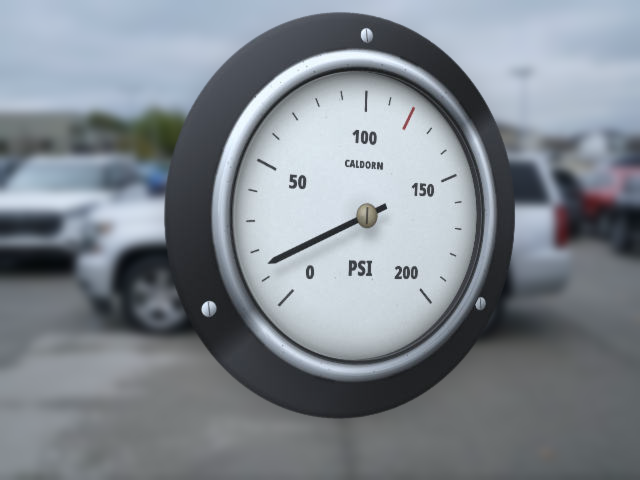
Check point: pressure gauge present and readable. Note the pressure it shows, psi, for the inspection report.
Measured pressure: 15 psi
